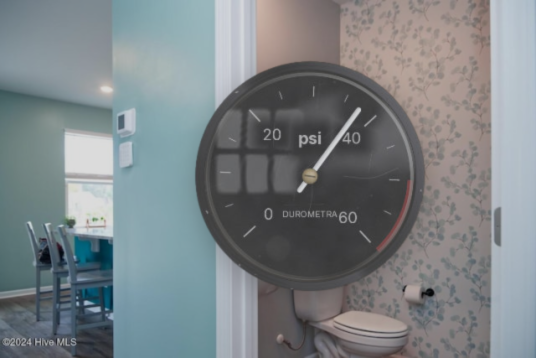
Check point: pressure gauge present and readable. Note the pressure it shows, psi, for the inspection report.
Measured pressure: 37.5 psi
